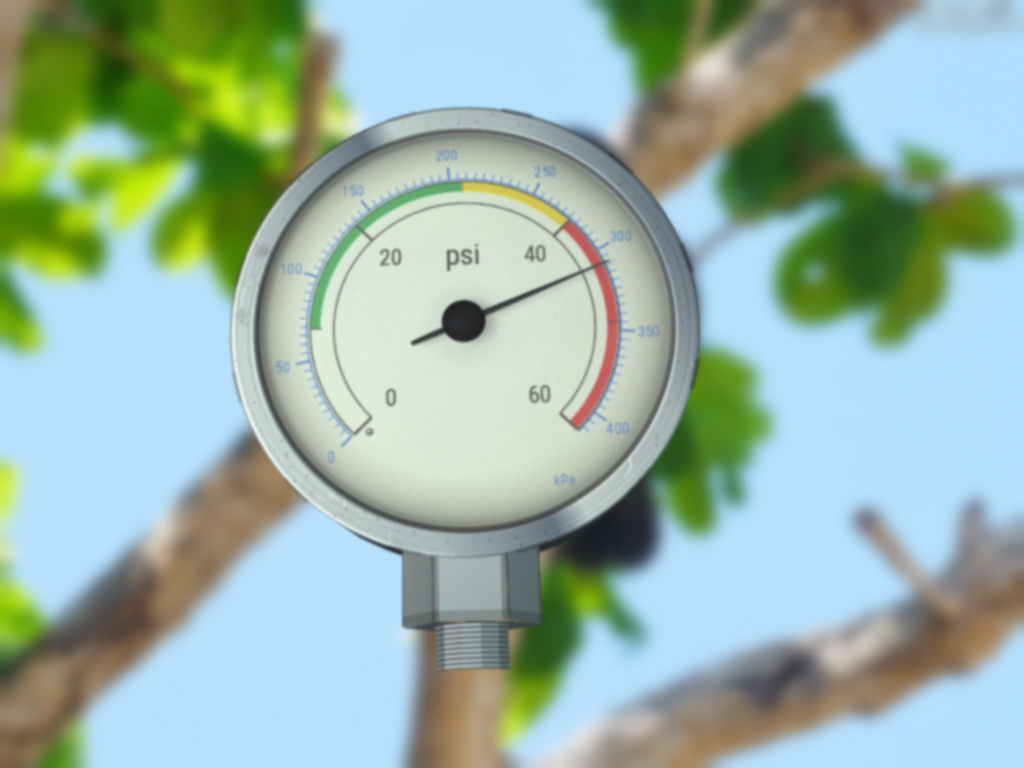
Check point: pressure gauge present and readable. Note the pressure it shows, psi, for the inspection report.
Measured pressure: 45 psi
